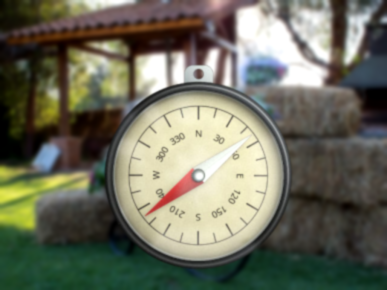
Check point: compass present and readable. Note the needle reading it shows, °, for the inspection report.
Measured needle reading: 232.5 °
